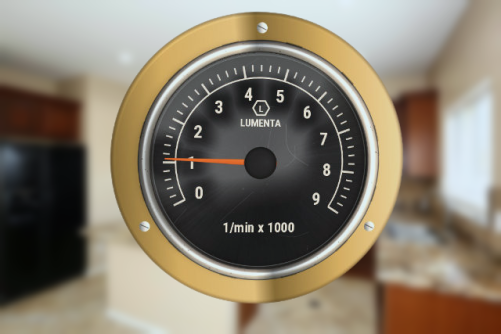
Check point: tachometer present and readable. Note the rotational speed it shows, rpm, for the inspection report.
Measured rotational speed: 1100 rpm
